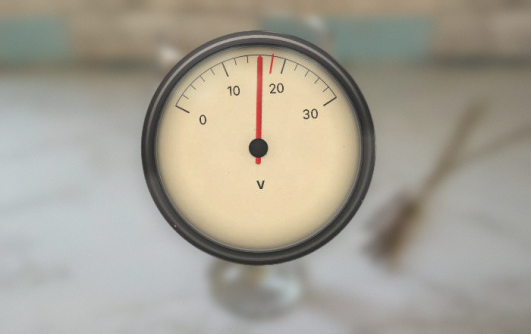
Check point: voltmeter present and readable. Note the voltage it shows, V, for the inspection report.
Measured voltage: 16 V
